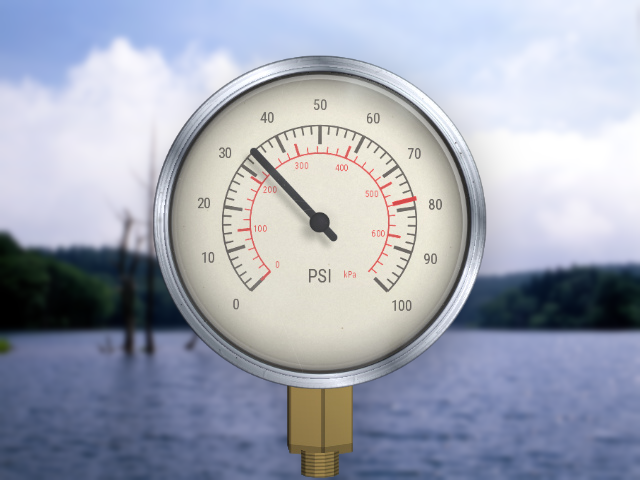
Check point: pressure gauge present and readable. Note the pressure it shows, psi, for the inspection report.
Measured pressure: 34 psi
